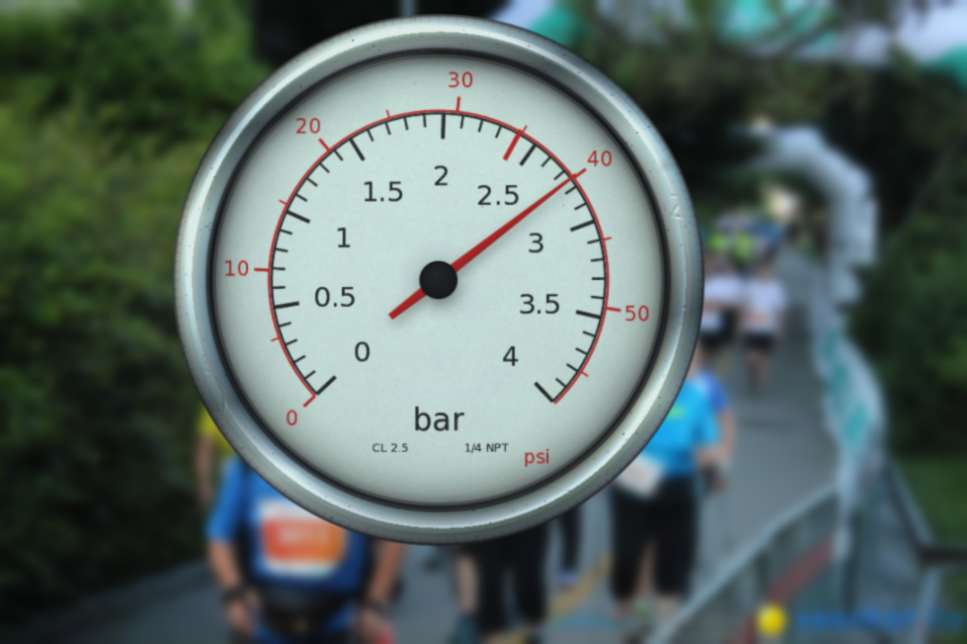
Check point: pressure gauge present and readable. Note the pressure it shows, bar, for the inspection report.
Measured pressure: 2.75 bar
